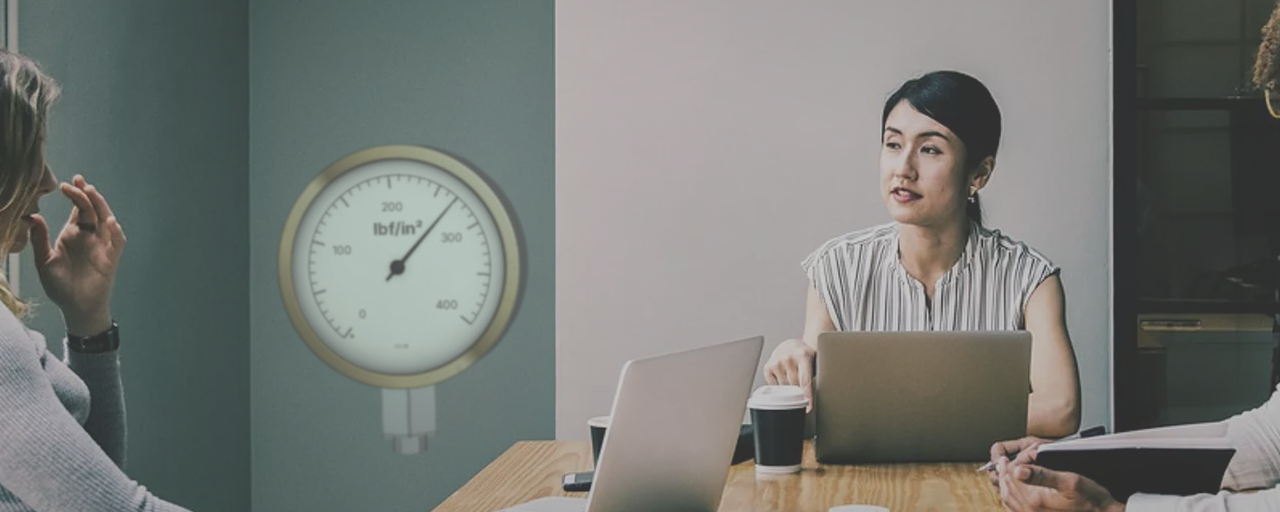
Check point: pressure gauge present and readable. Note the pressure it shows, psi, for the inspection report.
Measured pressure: 270 psi
